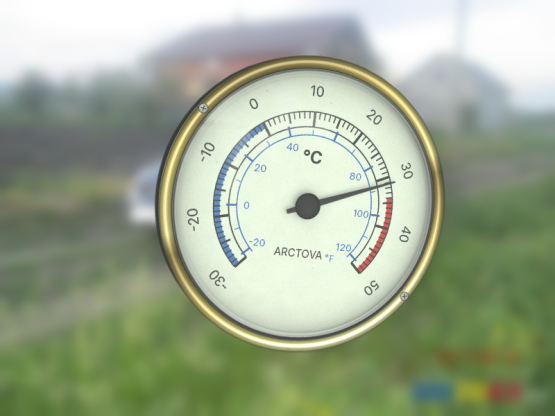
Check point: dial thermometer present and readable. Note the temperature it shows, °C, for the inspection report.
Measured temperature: 31 °C
